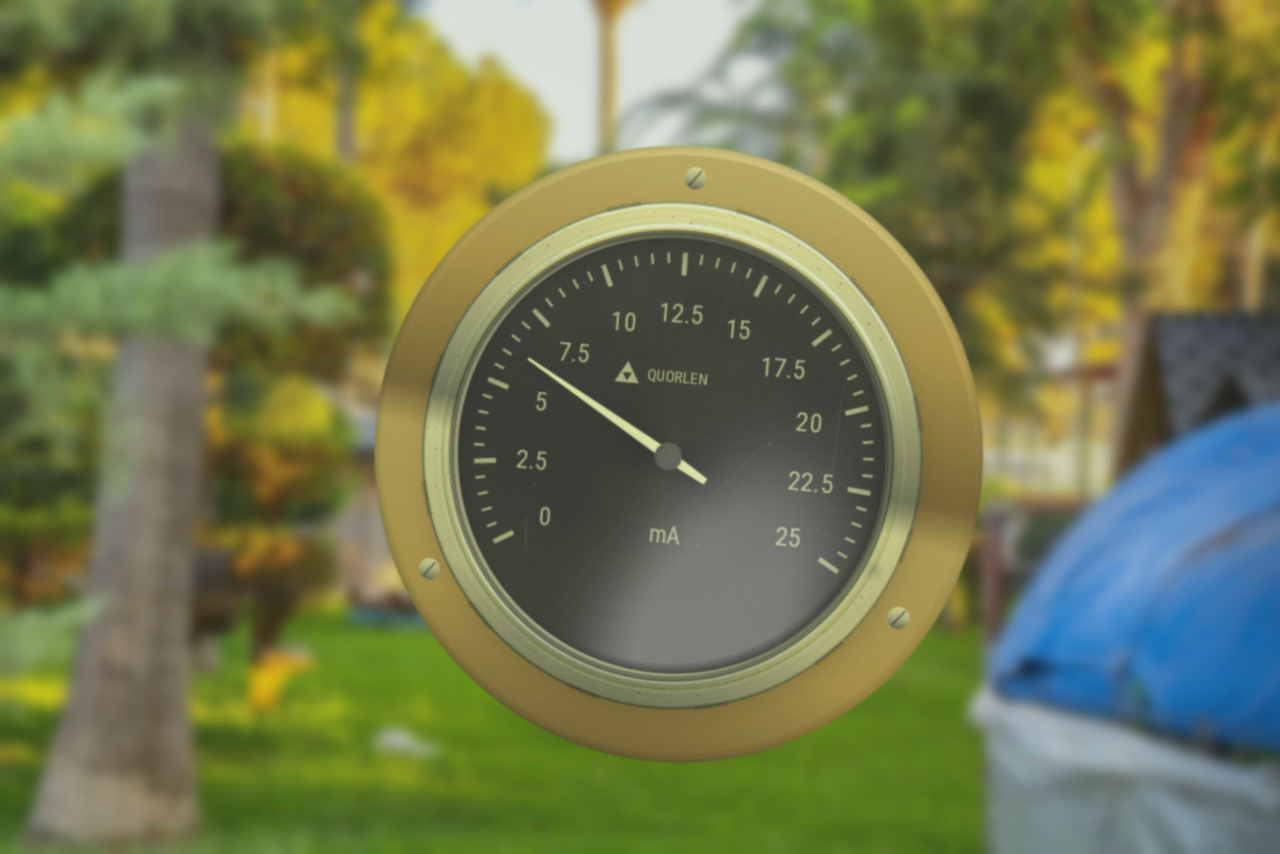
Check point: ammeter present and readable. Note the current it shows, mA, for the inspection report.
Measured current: 6.25 mA
